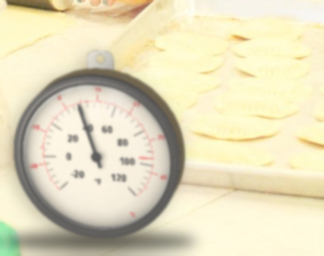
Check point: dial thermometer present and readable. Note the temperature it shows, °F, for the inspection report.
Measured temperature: 40 °F
